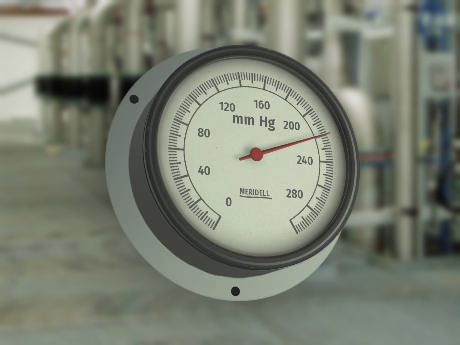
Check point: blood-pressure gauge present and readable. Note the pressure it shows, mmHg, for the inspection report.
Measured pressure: 220 mmHg
